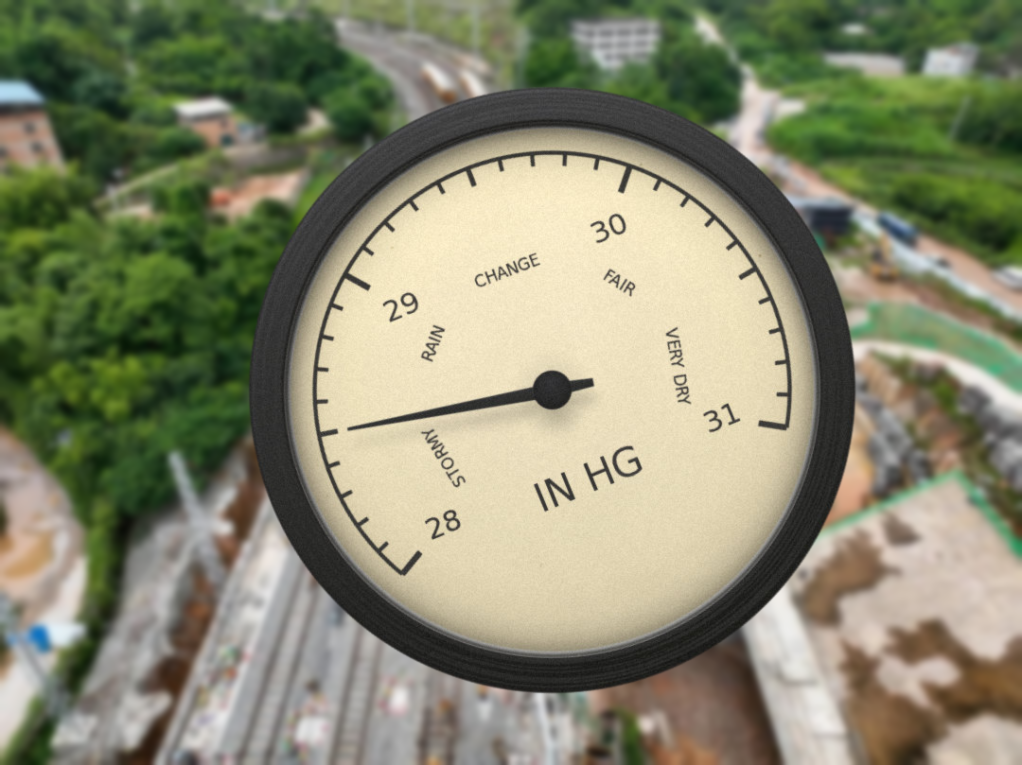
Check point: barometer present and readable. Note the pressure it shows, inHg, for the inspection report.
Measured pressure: 28.5 inHg
